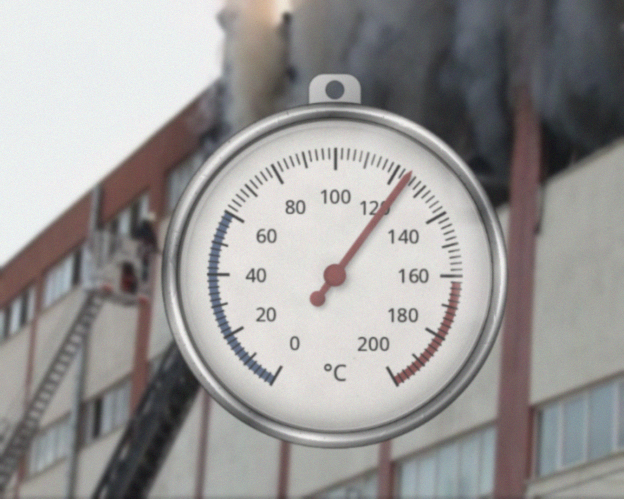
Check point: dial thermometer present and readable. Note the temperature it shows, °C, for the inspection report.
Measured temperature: 124 °C
